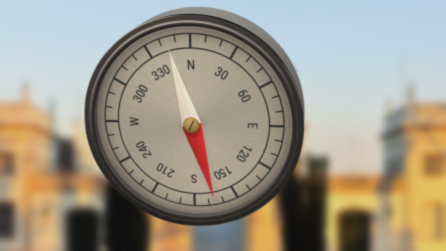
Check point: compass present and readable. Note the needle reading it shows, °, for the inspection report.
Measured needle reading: 165 °
